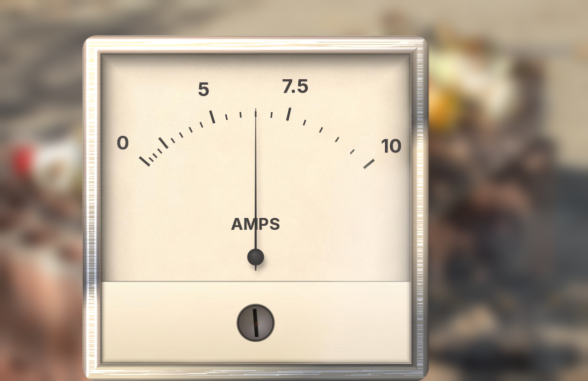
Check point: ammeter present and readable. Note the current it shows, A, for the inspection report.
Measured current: 6.5 A
